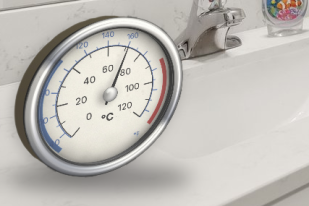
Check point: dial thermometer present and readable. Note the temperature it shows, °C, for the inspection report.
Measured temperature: 70 °C
